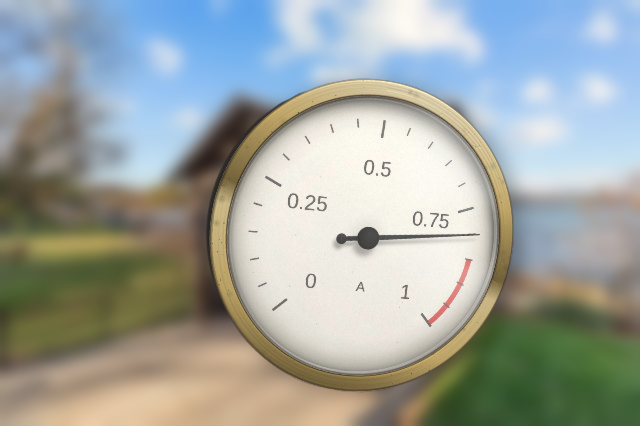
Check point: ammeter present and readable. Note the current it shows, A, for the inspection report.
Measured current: 0.8 A
